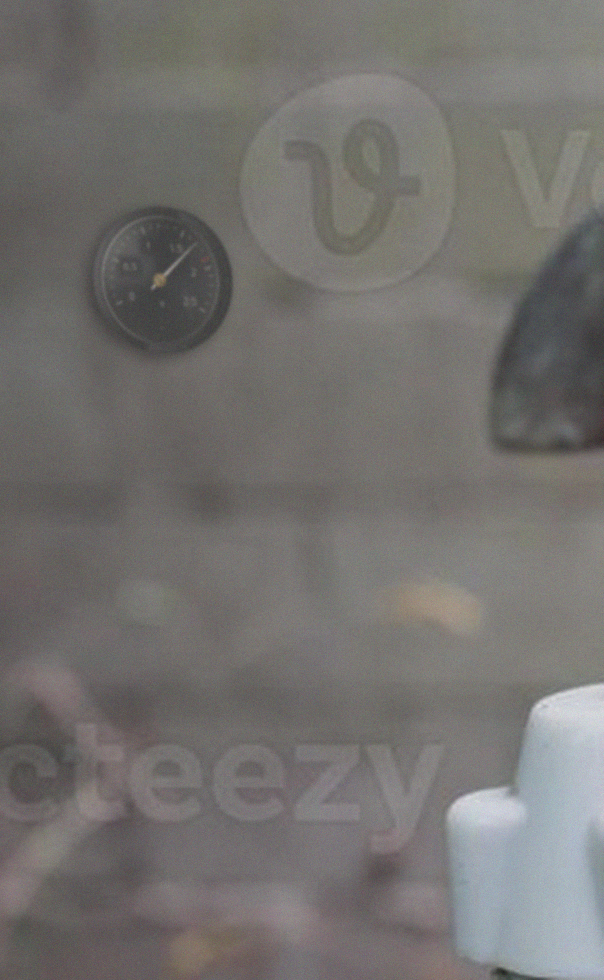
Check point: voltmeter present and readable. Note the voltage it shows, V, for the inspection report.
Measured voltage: 1.7 V
